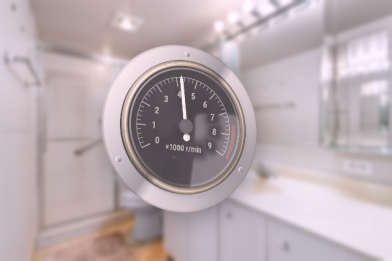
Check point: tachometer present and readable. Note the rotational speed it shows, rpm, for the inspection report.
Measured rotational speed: 4200 rpm
